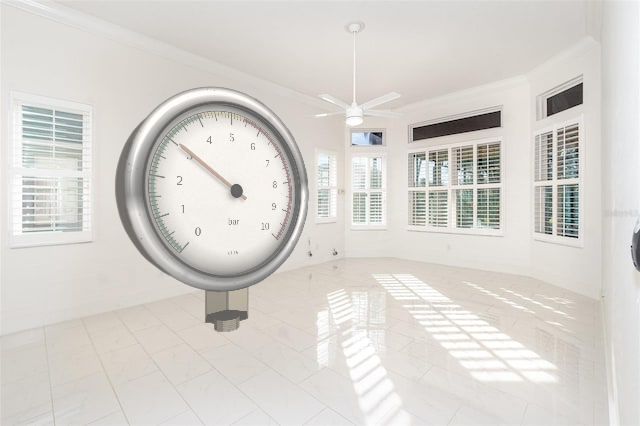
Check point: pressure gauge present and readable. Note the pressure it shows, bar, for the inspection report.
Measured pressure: 3 bar
